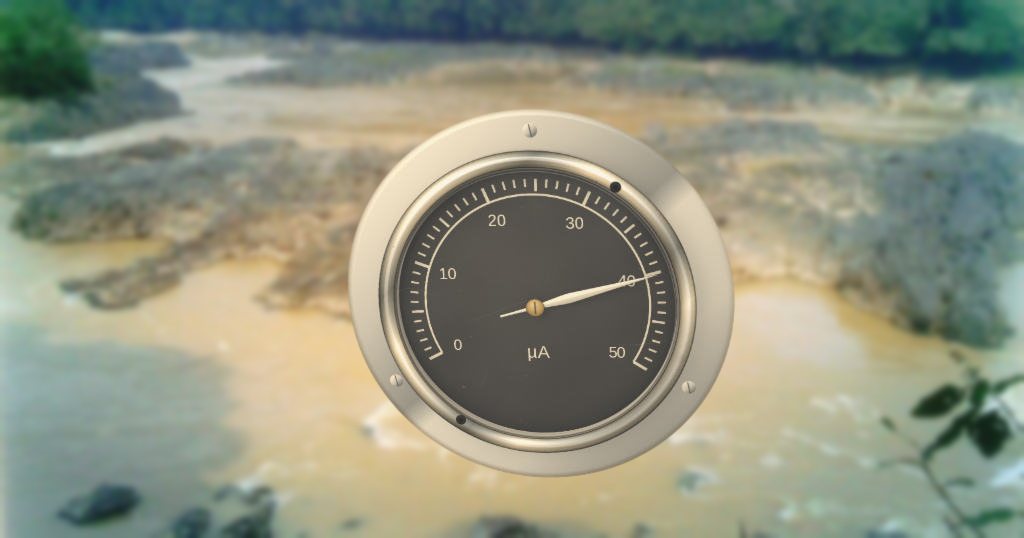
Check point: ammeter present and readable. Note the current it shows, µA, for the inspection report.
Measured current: 40 µA
